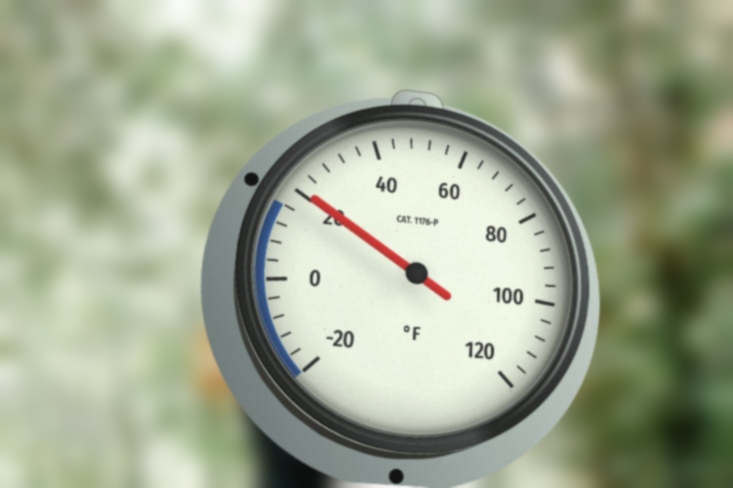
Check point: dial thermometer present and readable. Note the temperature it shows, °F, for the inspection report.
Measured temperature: 20 °F
